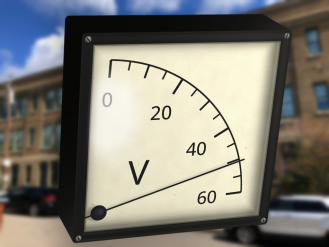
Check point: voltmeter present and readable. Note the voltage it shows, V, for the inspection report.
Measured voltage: 50 V
